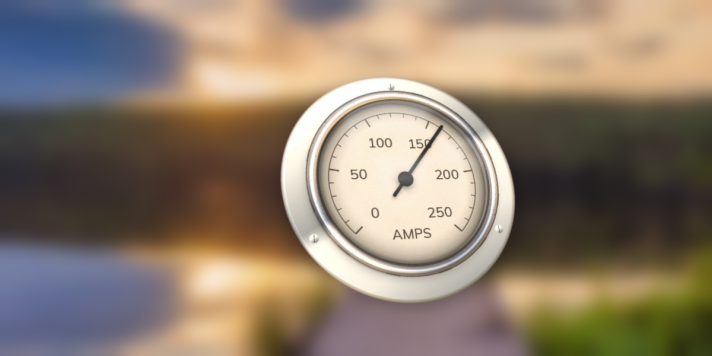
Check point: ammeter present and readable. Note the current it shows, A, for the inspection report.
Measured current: 160 A
